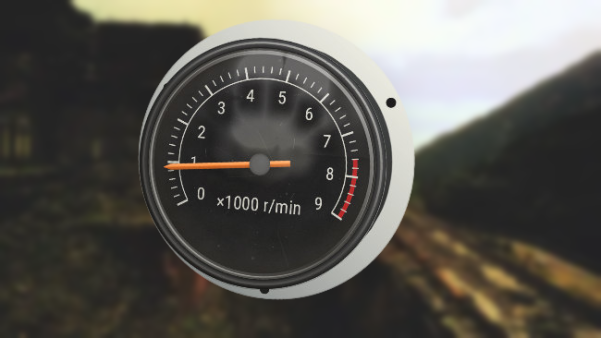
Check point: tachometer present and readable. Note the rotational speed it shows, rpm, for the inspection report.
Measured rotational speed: 900 rpm
